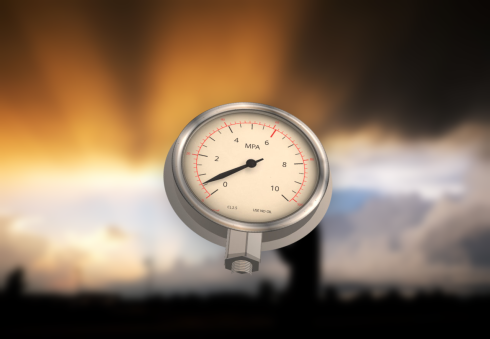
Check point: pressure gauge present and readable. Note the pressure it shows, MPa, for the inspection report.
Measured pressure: 0.5 MPa
